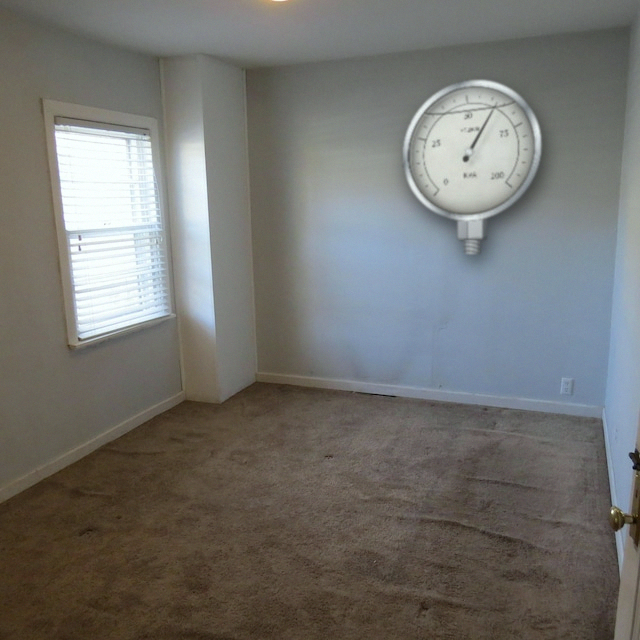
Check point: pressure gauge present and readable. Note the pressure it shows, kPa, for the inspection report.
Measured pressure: 62.5 kPa
